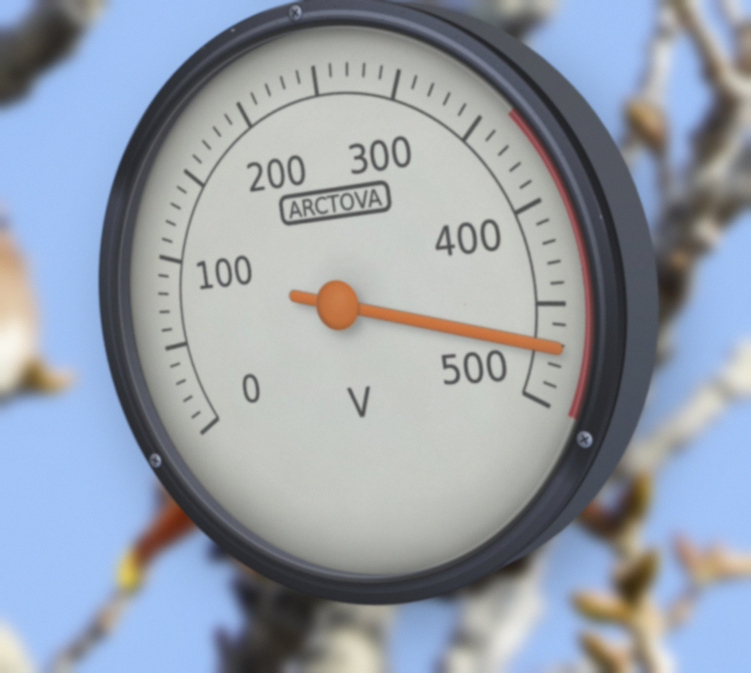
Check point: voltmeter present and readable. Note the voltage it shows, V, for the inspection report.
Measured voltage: 470 V
